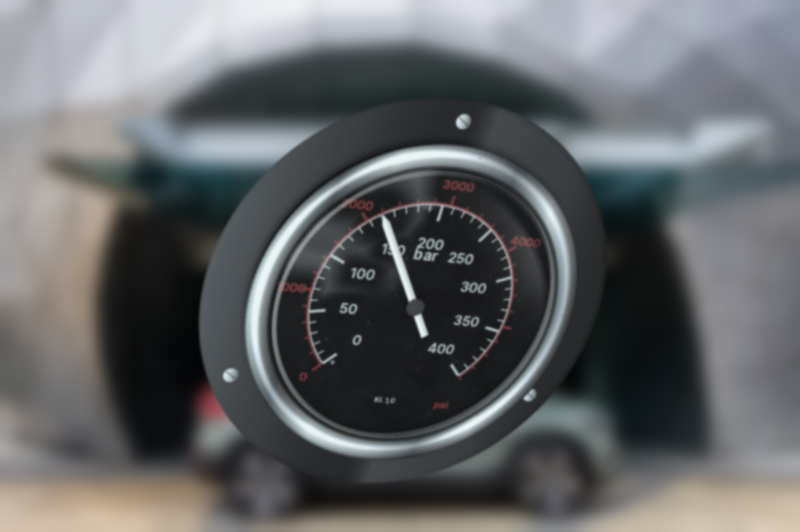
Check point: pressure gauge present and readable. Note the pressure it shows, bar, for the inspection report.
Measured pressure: 150 bar
